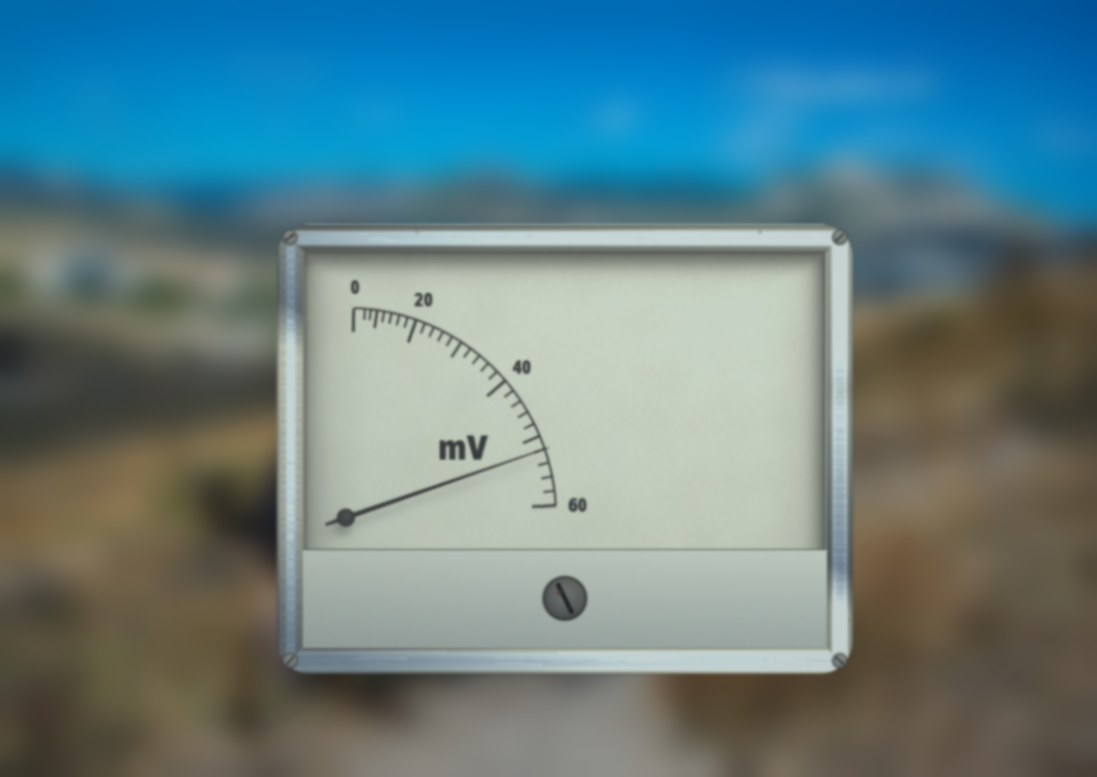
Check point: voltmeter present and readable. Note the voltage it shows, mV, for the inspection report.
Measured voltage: 52 mV
